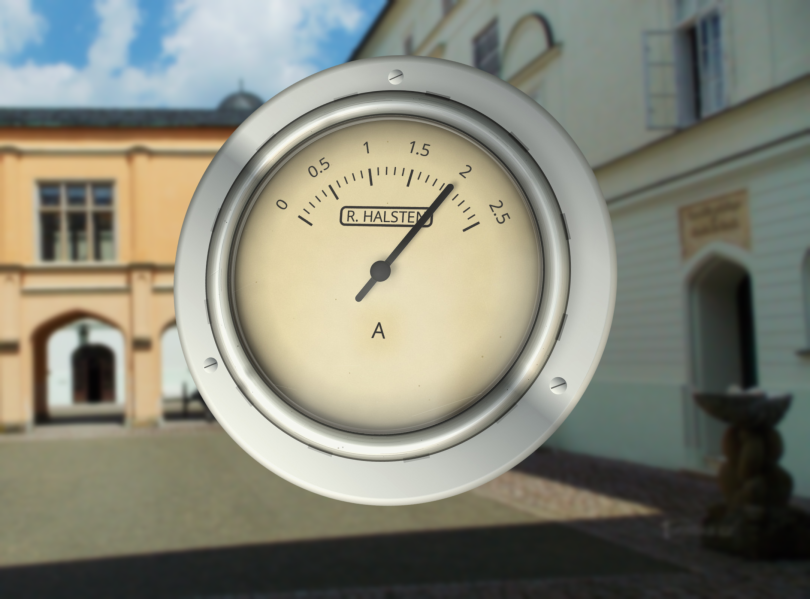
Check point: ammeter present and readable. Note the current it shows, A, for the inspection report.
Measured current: 2 A
